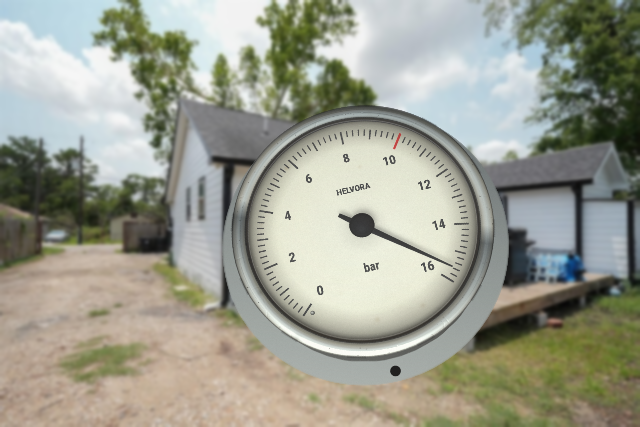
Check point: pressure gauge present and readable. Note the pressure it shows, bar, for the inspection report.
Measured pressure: 15.6 bar
